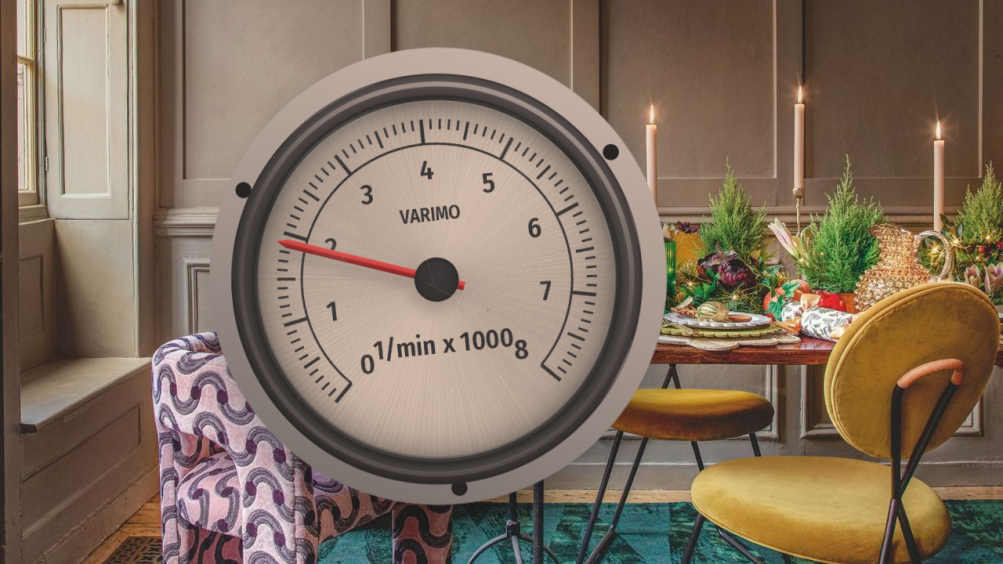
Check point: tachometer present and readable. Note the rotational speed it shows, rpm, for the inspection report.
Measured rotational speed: 1900 rpm
